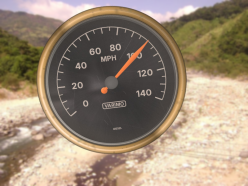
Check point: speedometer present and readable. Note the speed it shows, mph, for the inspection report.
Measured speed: 100 mph
